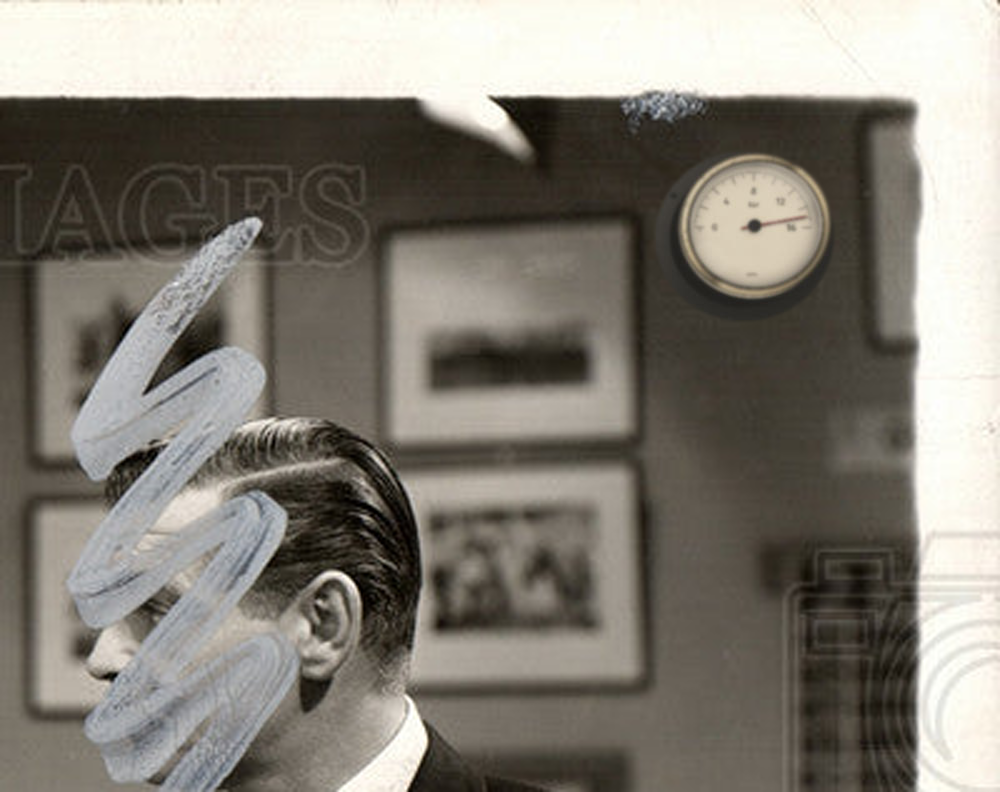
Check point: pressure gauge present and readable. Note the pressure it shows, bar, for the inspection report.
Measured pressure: 15 bar
